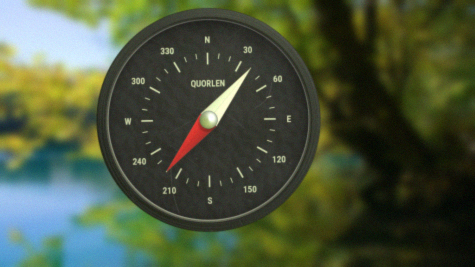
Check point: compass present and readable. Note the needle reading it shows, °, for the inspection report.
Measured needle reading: 220 °
